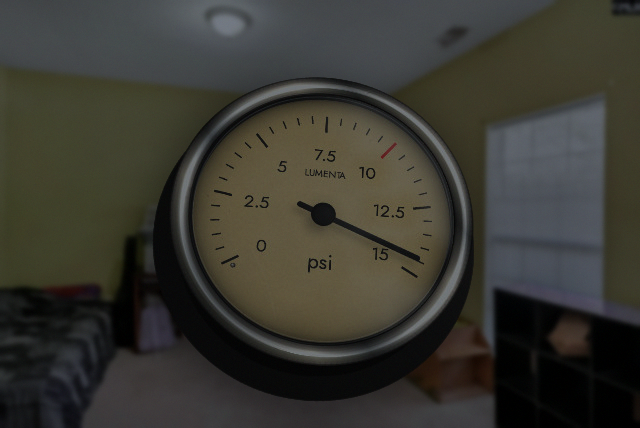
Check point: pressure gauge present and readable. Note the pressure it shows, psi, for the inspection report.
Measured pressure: 14.5 psi
